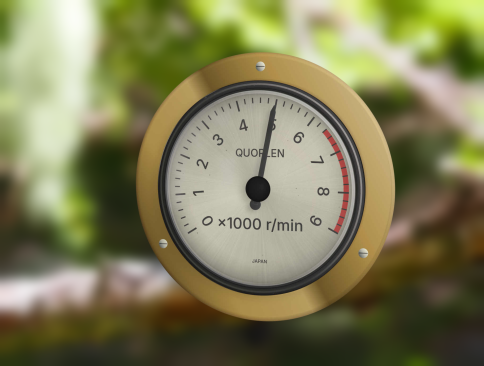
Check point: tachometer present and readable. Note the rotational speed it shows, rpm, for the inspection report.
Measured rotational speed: 5000 rpm
